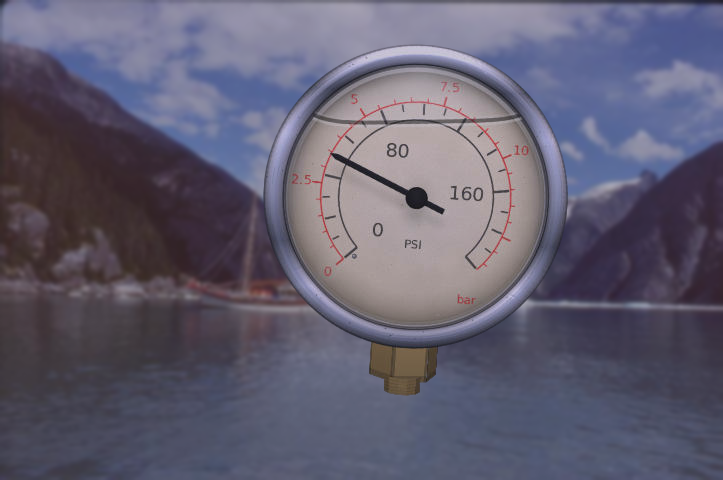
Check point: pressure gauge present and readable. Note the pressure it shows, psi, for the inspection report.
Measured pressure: 50 psi
